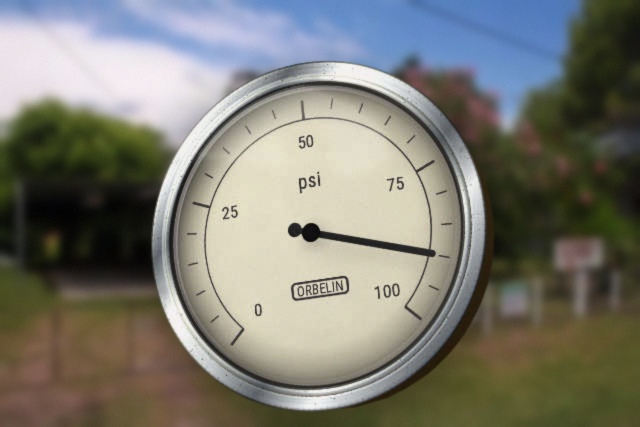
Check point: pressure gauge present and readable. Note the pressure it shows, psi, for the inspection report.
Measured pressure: 90 psi
